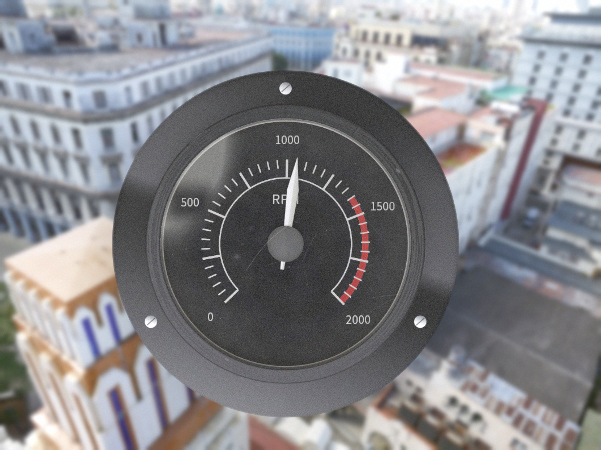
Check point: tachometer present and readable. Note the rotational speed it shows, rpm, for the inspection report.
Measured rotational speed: 1050 rpm
